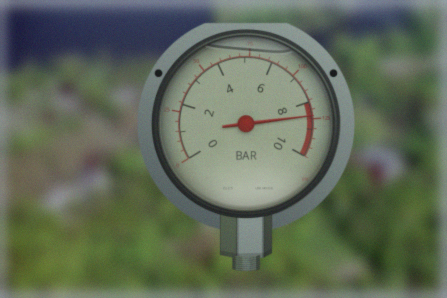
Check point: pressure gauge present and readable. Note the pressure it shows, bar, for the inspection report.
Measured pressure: 8.5 bar
